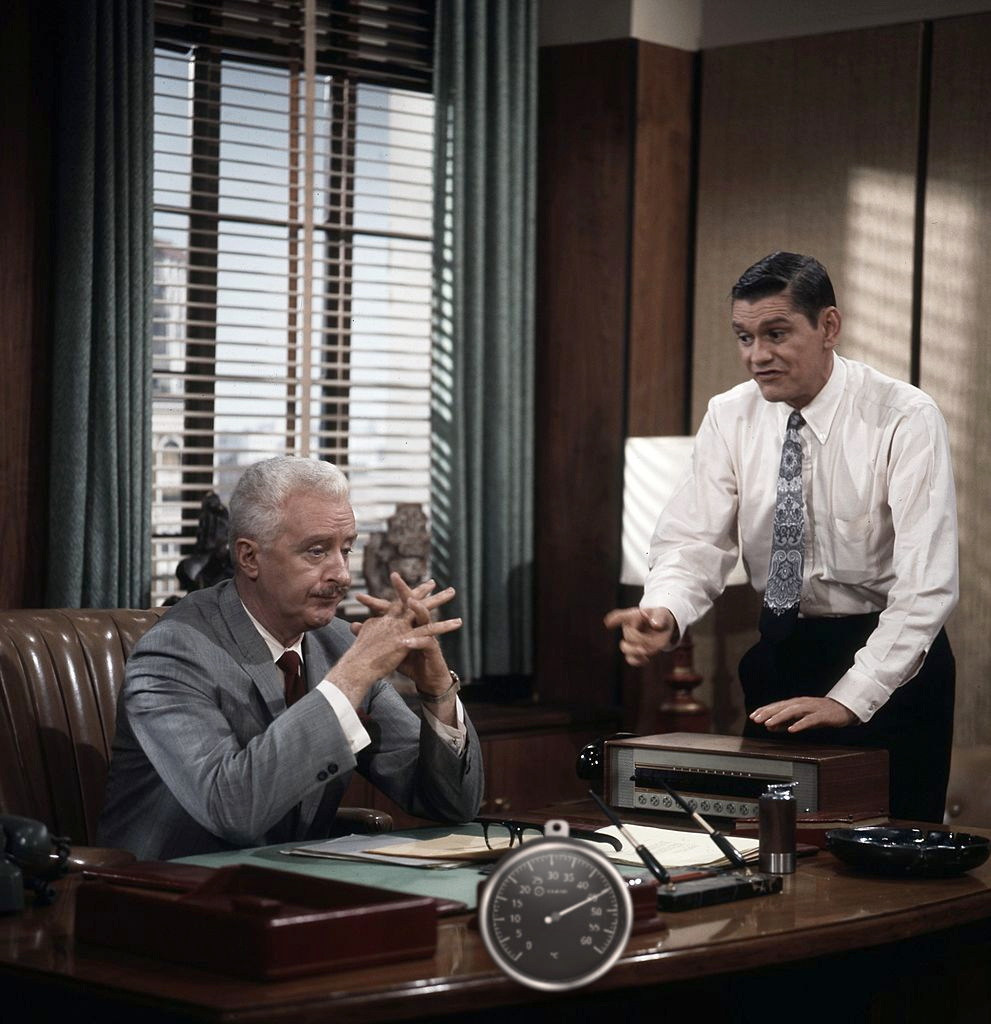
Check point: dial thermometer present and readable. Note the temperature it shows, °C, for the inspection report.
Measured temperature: 45 °C
